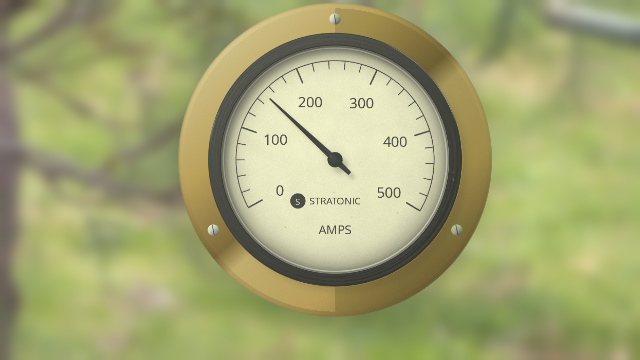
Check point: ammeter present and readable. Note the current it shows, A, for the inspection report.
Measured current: 150 A
